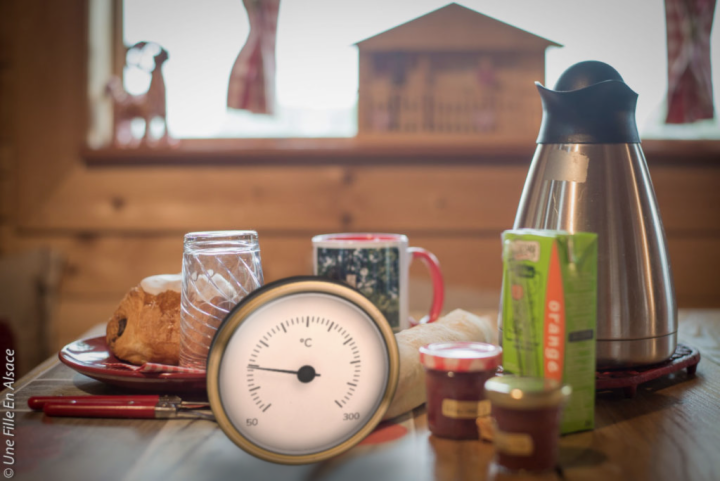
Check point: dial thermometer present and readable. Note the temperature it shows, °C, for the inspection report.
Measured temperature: 100 °C
